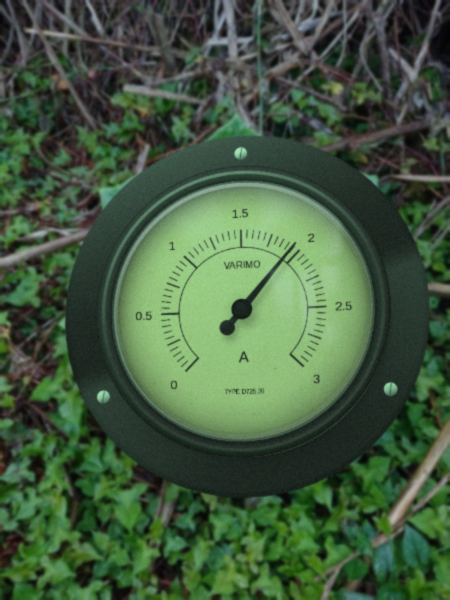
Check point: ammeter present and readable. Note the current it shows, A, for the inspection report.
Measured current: 1.95 A
